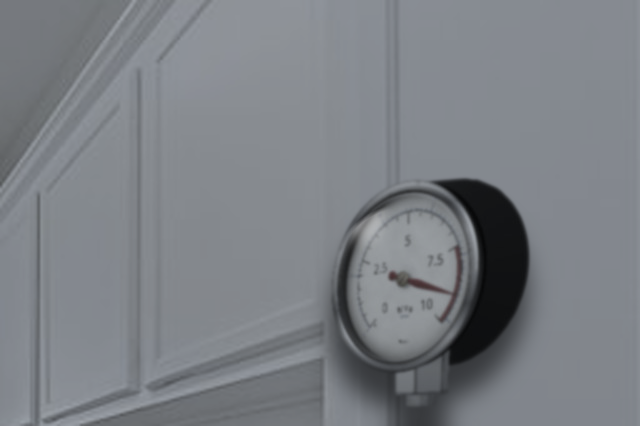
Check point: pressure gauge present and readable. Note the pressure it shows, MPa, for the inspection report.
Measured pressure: 9 MPa
